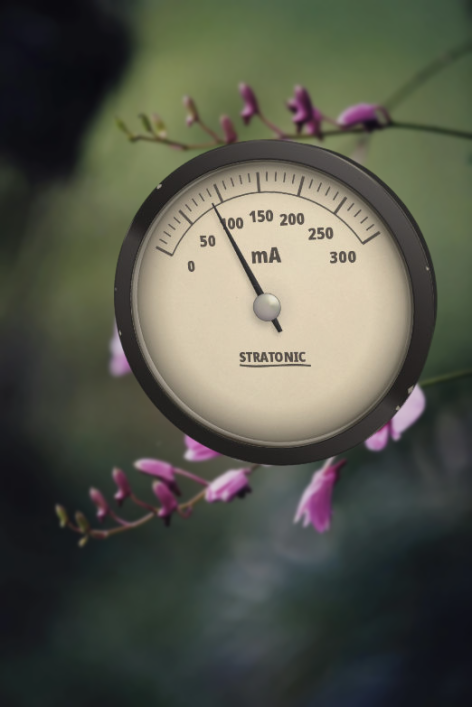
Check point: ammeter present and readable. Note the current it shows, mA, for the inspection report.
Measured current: 90 mA
